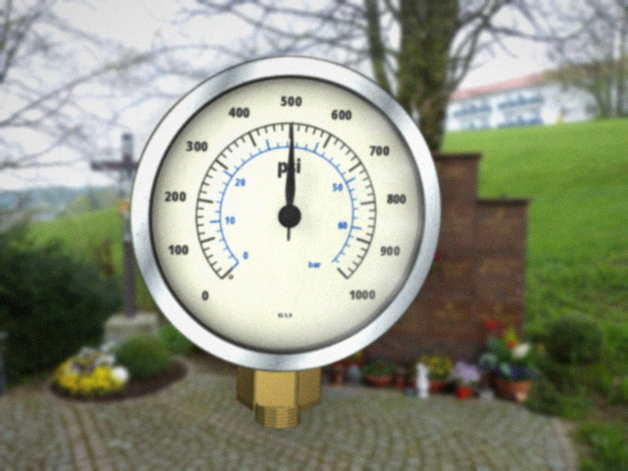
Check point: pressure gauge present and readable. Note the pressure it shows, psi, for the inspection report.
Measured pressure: 500 psi
